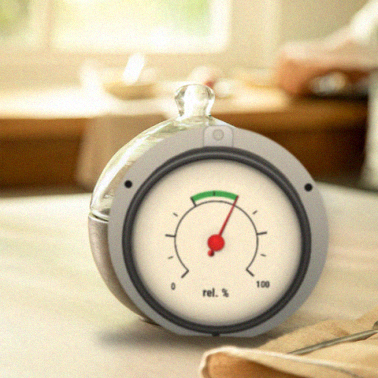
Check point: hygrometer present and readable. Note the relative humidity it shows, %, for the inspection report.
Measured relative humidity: 60 %
